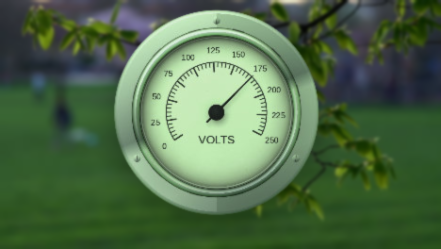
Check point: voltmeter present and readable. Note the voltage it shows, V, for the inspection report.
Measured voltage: 175 V
